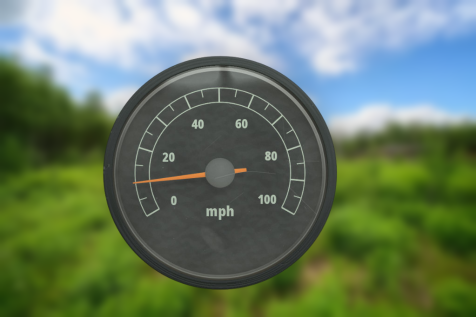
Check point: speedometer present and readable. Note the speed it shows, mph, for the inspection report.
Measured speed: 10 mph
